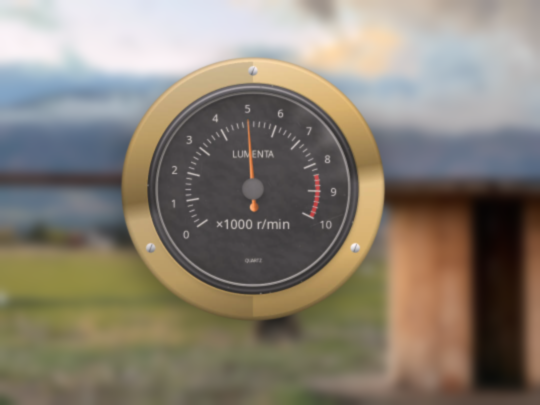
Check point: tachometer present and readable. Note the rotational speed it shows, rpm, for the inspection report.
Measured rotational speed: 5000 rpm
